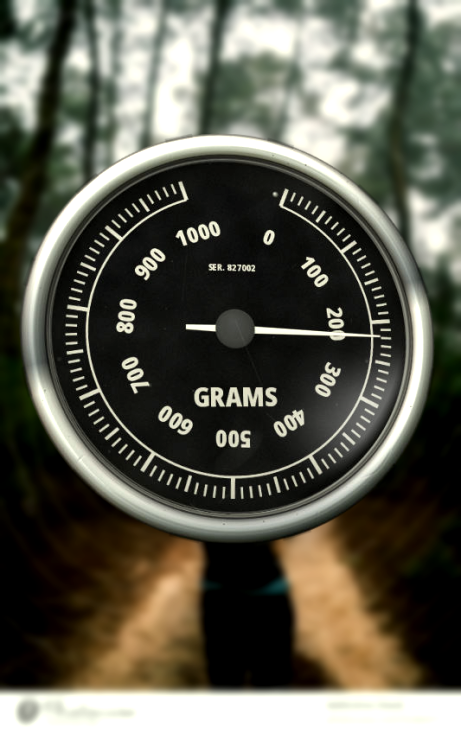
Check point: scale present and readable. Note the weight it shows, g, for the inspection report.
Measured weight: 220 g
